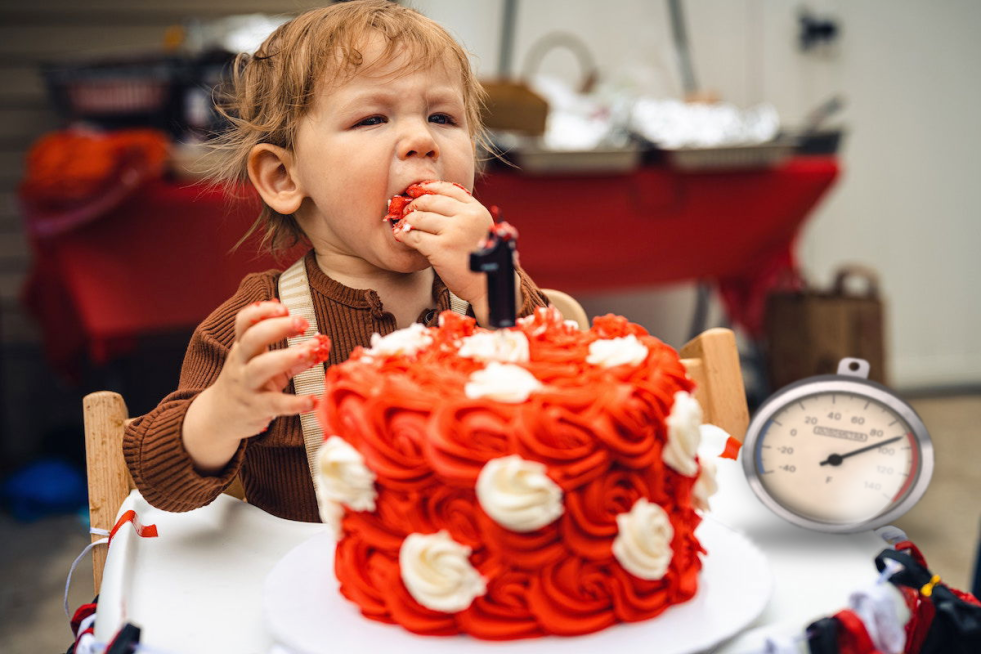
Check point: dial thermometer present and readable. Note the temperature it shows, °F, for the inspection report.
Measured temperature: 90 °F
